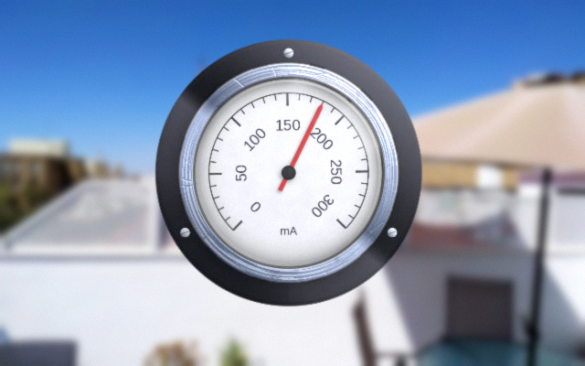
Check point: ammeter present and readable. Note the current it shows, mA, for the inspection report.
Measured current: 180 mA
